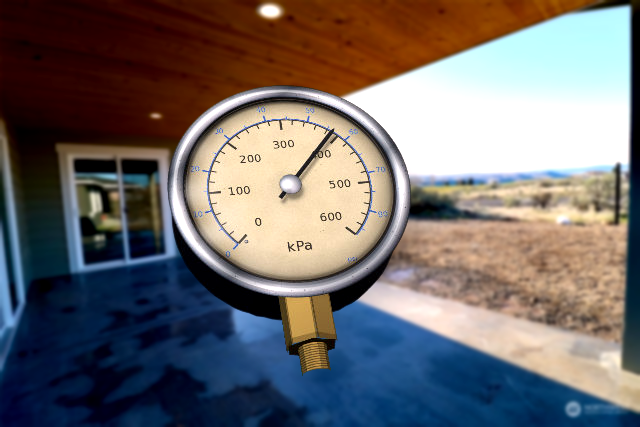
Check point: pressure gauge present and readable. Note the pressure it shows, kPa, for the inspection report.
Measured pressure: 390 kPa
